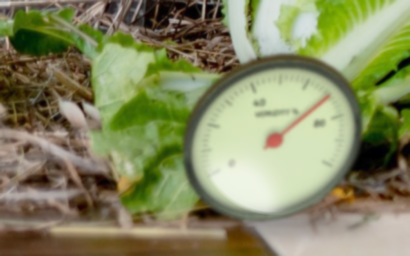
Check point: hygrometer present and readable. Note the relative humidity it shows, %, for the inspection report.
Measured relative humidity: 70 %
